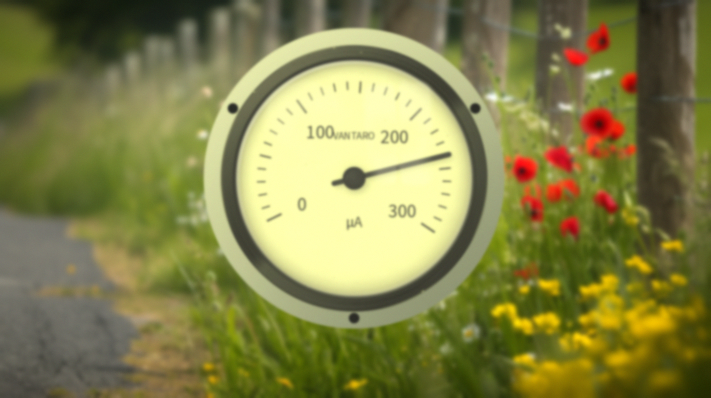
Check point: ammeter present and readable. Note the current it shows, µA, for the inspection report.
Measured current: 240 µA
